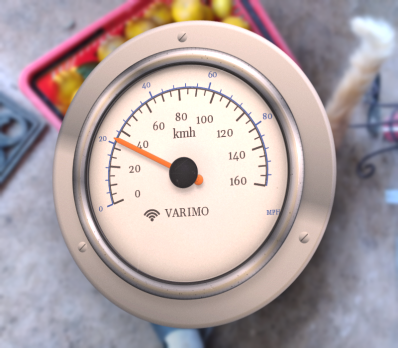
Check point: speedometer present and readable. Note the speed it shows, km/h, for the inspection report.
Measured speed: 35 km/h
